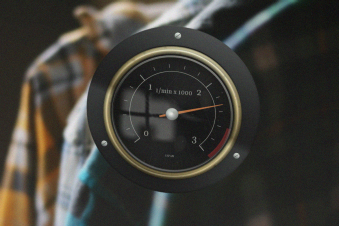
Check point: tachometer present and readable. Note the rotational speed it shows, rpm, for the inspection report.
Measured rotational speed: 2300 rpm
